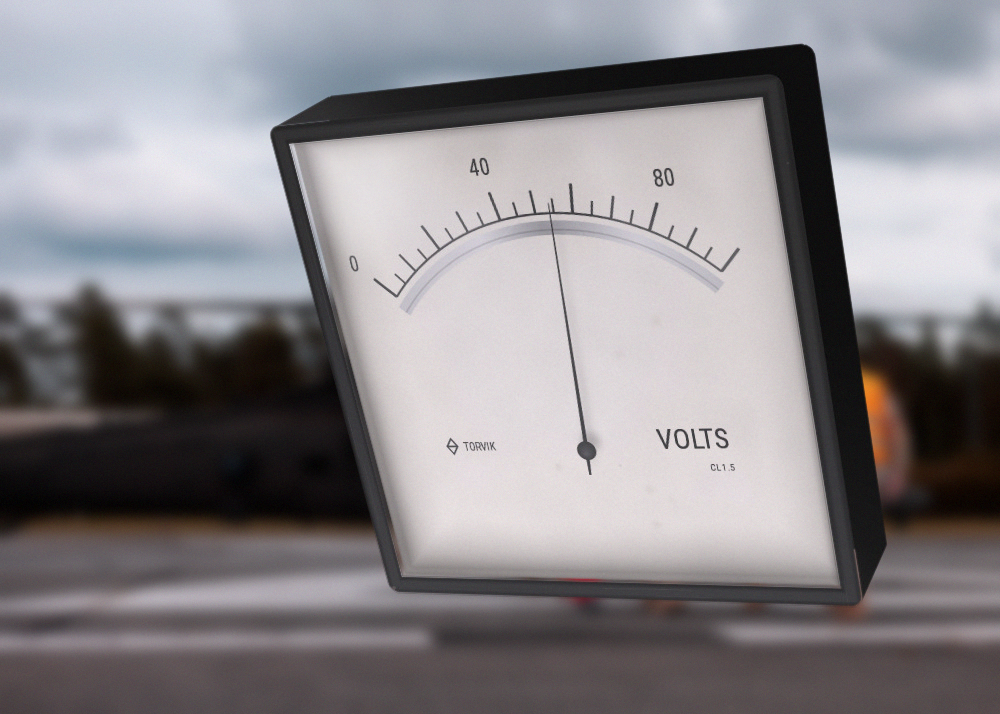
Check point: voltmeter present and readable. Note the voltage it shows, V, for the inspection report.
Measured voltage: 55 V
